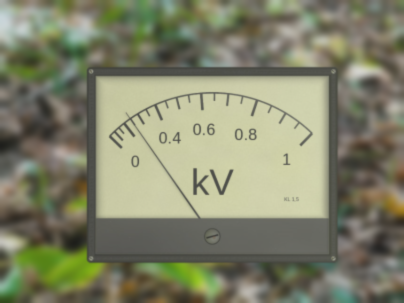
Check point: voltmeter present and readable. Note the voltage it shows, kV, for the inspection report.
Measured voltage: 0.25 kV
